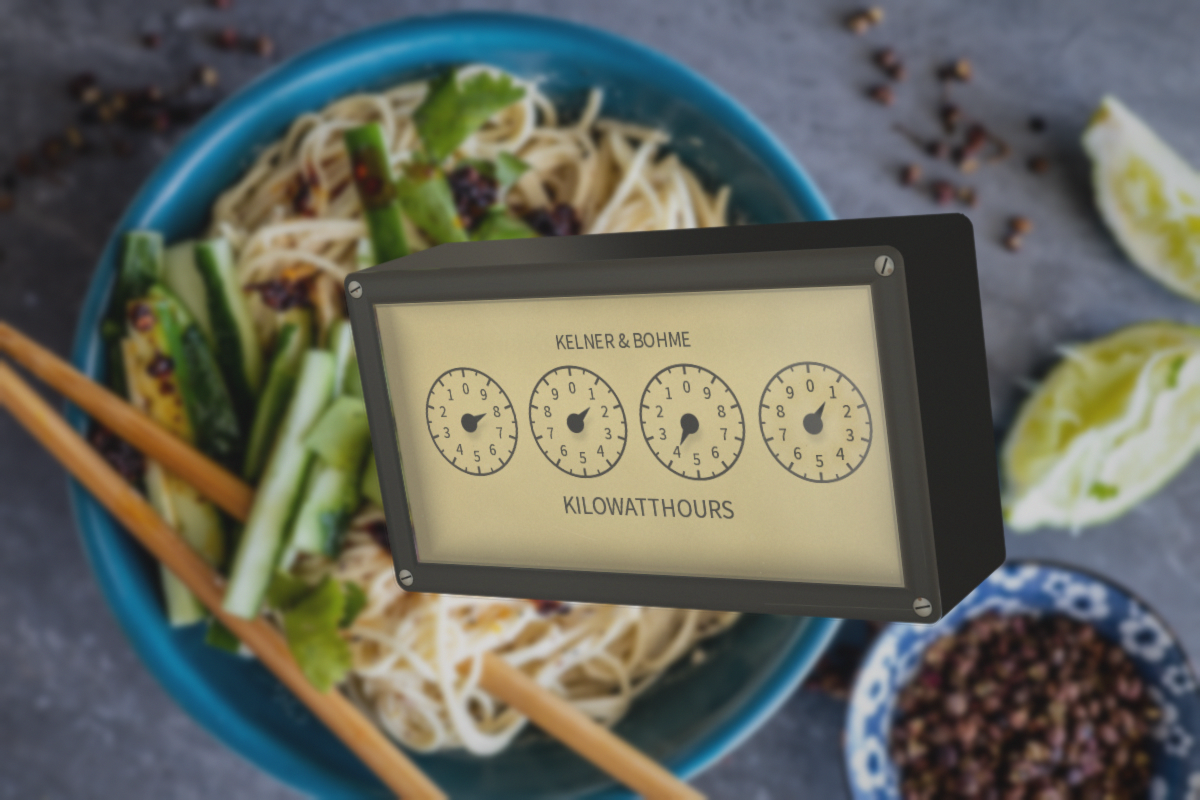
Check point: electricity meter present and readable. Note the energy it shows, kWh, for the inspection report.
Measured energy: 8141 kWh
